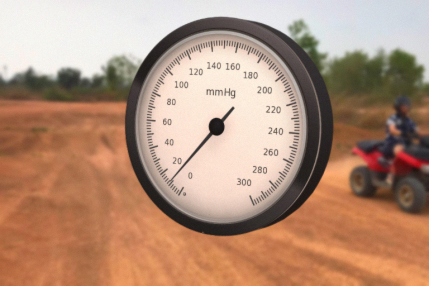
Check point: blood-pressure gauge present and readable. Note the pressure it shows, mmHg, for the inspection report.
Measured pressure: 10 mmHg
